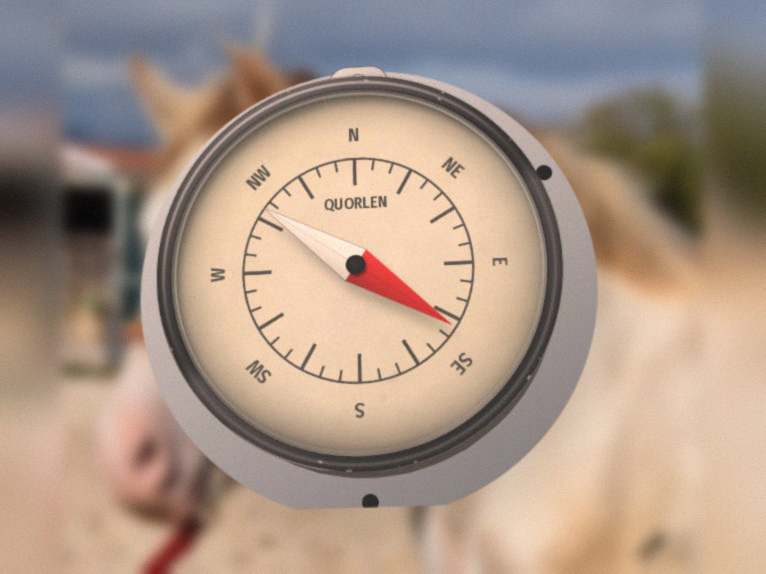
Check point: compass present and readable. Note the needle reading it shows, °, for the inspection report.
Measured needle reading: 125 °
